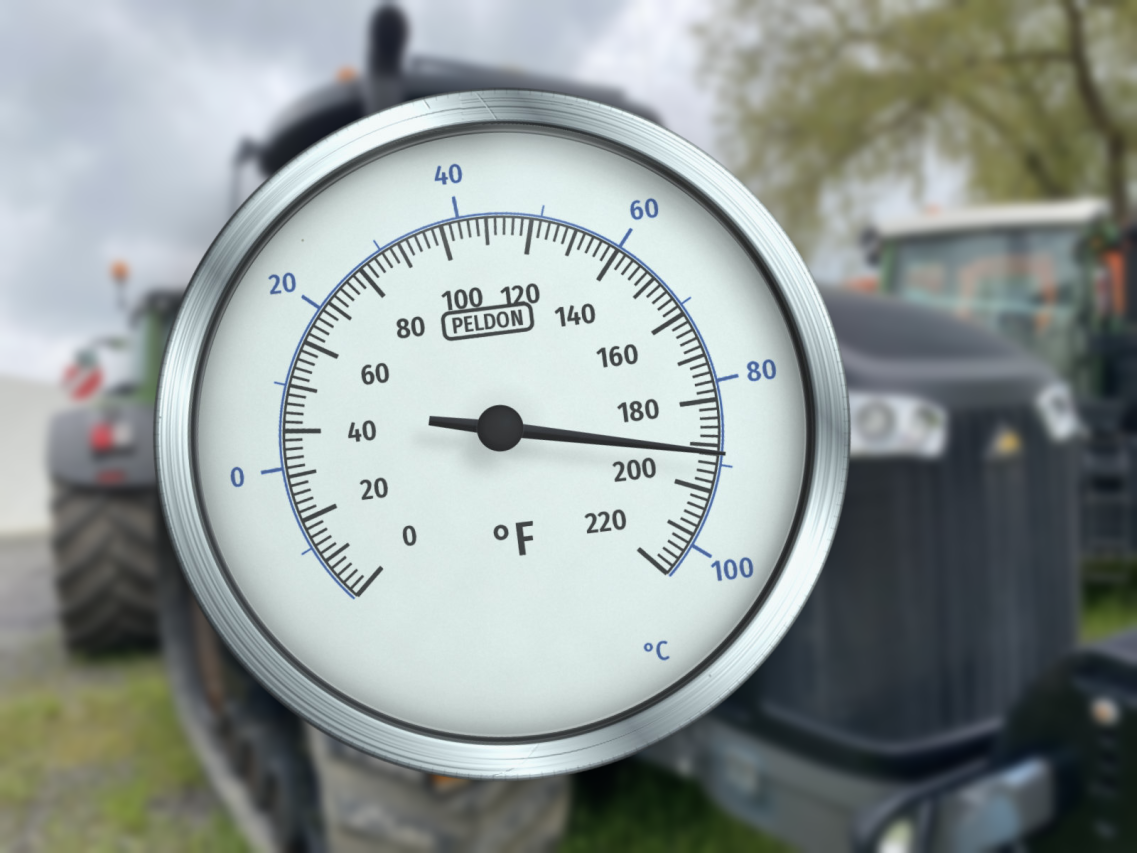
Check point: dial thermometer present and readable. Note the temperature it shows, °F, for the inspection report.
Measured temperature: 192 °F
